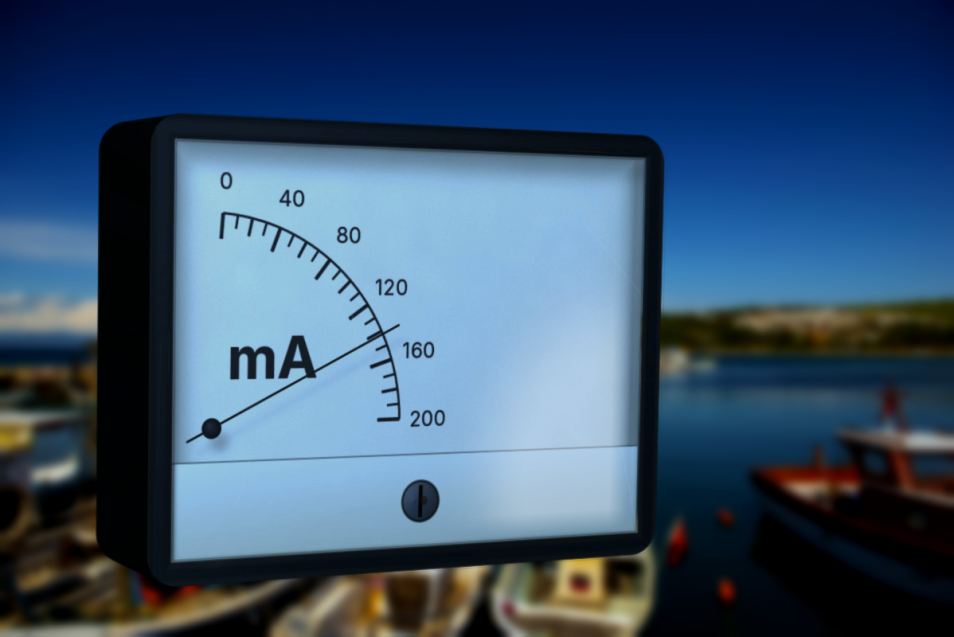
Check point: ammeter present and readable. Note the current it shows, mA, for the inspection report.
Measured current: 140 mA
